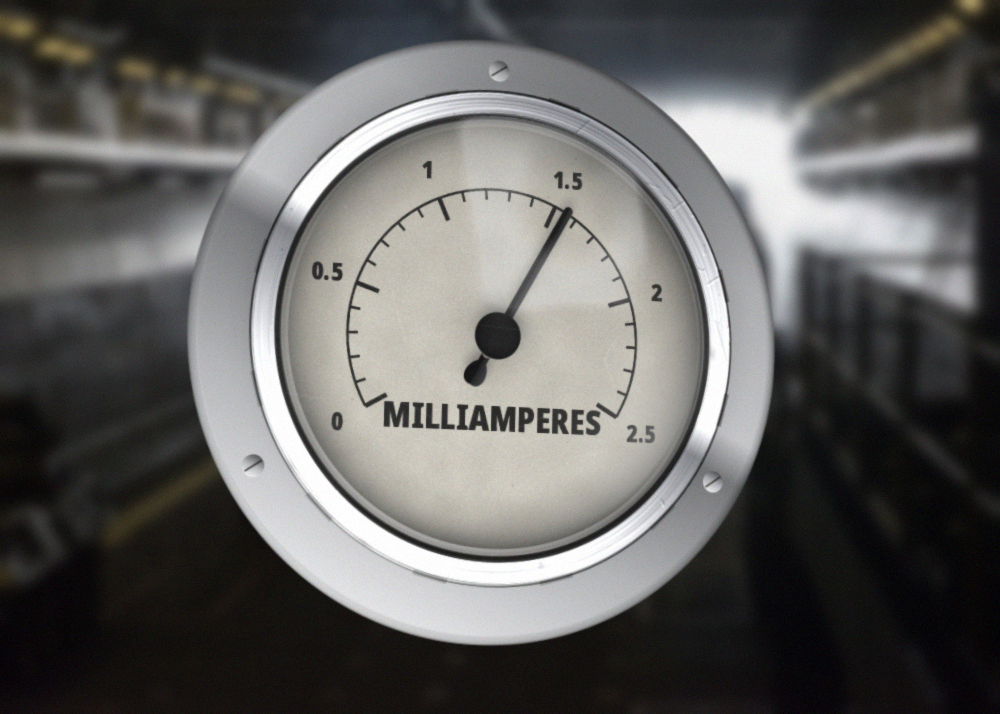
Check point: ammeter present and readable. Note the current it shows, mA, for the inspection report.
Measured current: 1.55 mA
